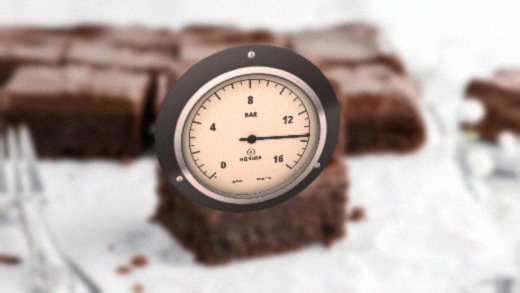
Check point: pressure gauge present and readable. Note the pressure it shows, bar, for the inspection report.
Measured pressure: 13.5 bar
